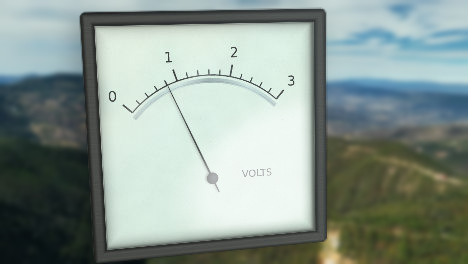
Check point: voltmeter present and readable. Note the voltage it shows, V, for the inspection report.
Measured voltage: 0.8 V
